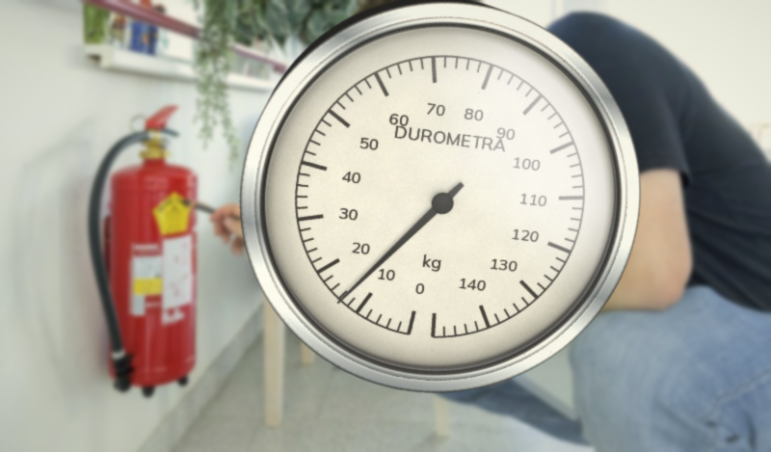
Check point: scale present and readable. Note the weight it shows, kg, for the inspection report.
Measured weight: 14 kg
